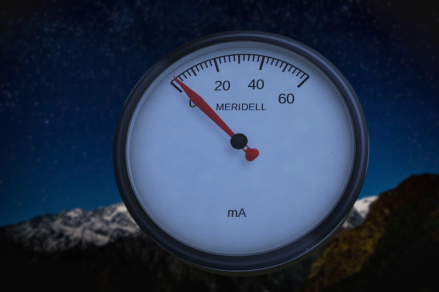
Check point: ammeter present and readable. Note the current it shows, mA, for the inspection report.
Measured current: 2 mA
